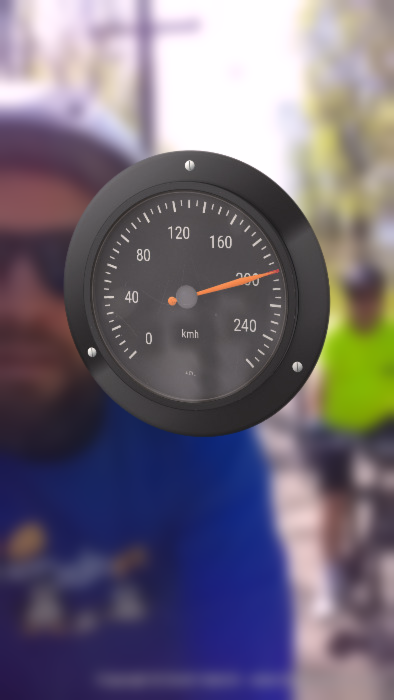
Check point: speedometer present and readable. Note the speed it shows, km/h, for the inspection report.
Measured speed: 200 km/h
